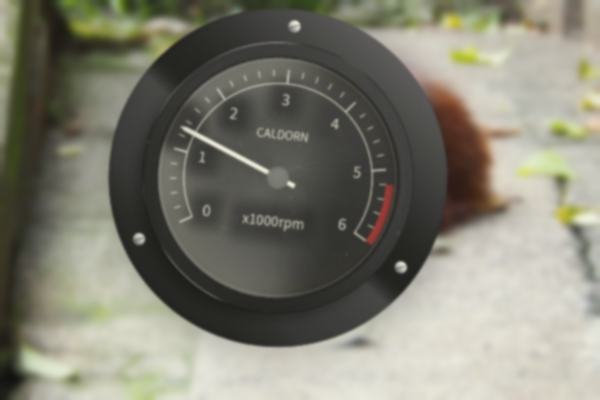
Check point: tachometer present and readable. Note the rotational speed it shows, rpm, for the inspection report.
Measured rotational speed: 1300 rpm
